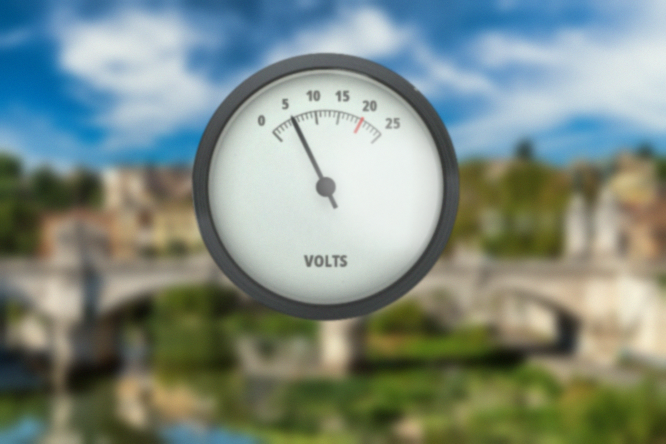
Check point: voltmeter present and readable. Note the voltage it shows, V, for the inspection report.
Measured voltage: 5 V
